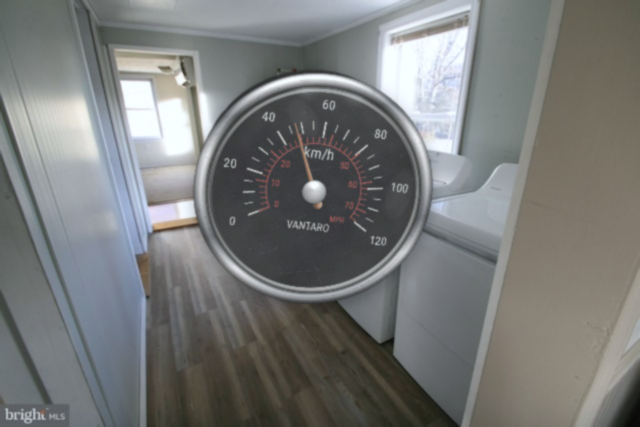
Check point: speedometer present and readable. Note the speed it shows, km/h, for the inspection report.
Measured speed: 47.5 km/h
